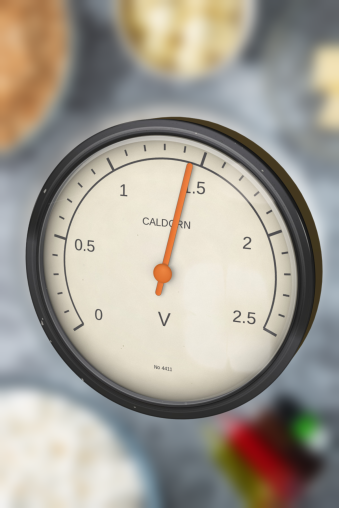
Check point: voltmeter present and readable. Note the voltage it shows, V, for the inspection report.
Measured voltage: 1.45 V
